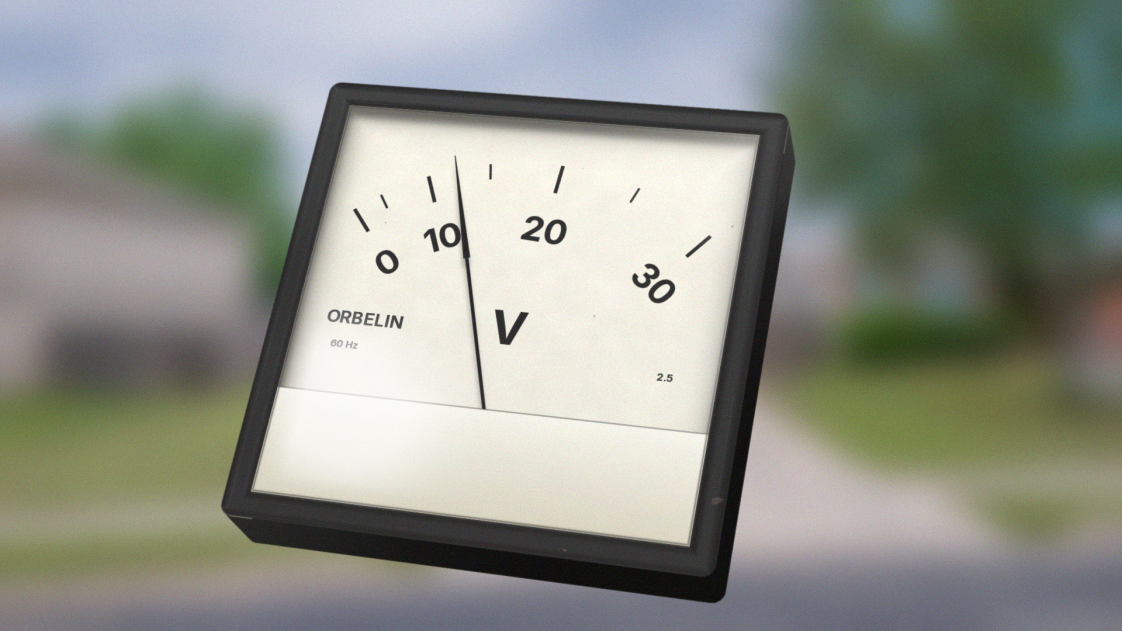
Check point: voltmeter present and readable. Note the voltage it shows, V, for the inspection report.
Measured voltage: 12.5 V
